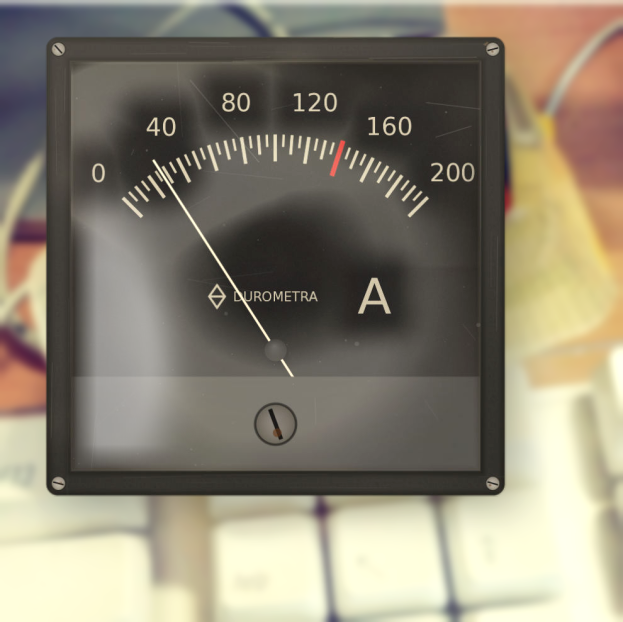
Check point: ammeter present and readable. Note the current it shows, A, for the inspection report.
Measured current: 27.5 A
